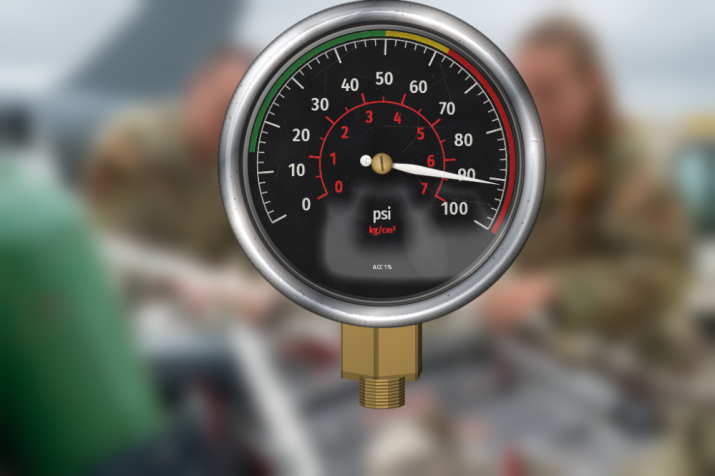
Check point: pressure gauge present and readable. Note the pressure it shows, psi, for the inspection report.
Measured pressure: 91 psi
